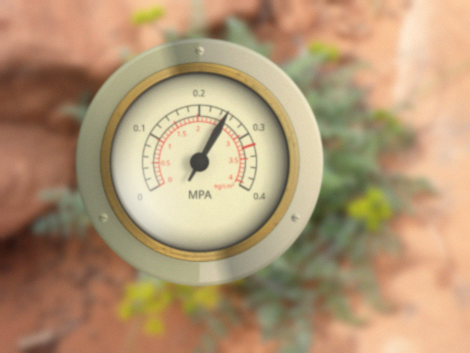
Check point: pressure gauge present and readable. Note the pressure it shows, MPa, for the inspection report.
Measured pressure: 0.25 MPa
